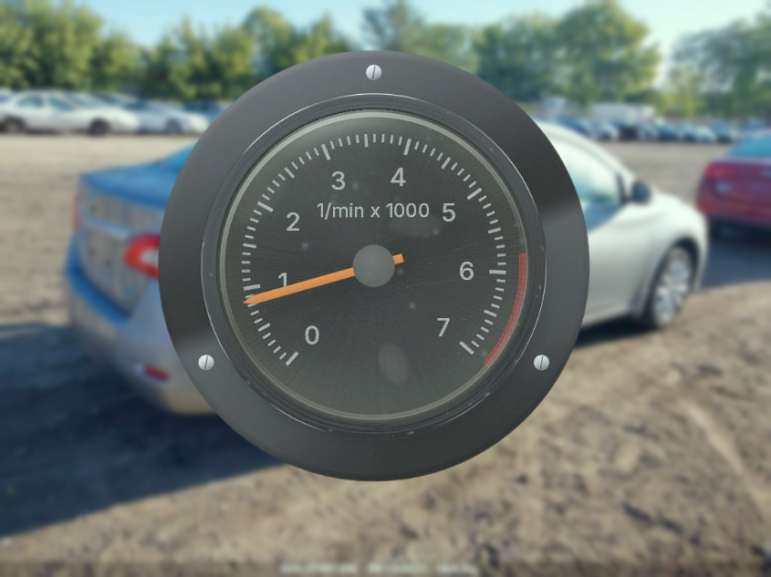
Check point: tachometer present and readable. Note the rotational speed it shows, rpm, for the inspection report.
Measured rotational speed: 850 rpm
